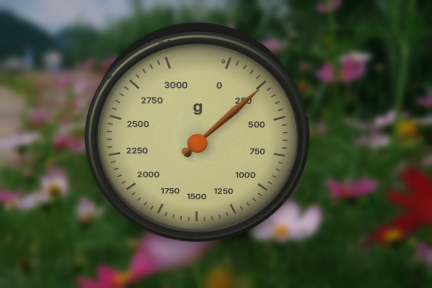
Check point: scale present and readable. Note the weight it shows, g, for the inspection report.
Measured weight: 250 g
